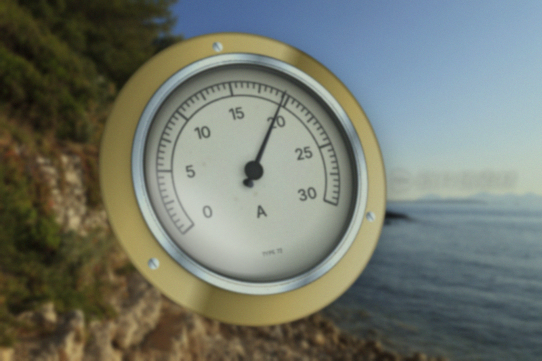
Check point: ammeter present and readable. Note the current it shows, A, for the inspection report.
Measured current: 19.5 A
